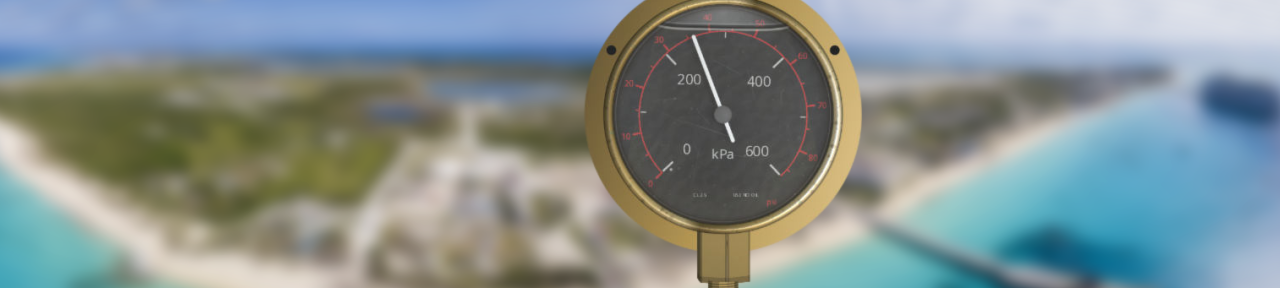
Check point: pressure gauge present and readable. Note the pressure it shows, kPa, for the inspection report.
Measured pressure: 250 kPa
